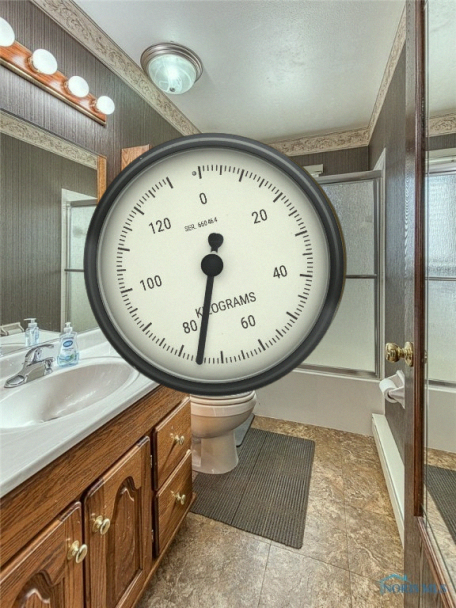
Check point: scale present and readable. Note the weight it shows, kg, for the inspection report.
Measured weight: 75 kg
